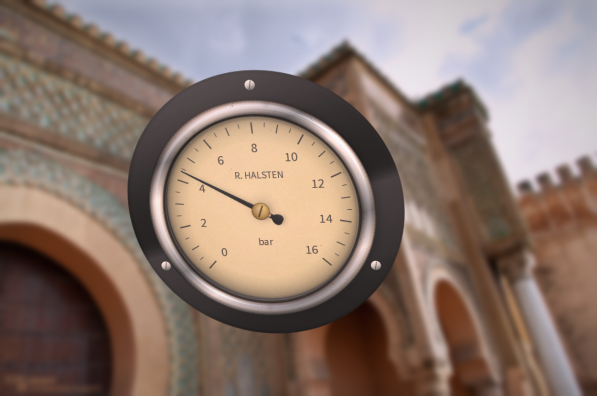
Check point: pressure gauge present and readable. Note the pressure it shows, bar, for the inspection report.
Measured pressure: 4.5 bar
